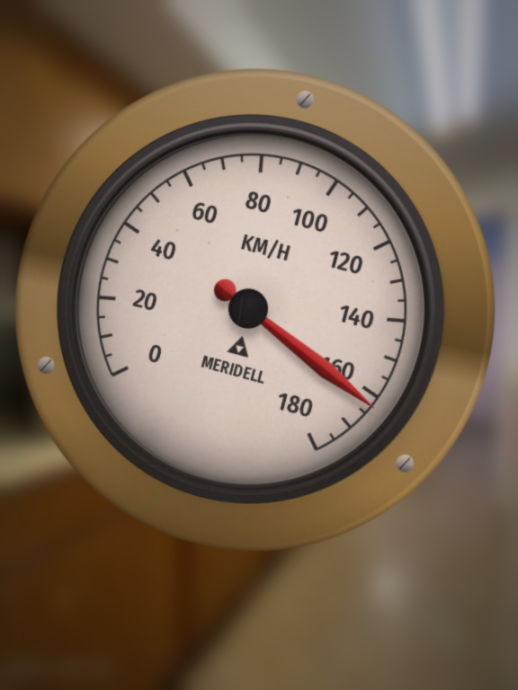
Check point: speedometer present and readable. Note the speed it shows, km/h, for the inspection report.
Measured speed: 162.5 km/h
